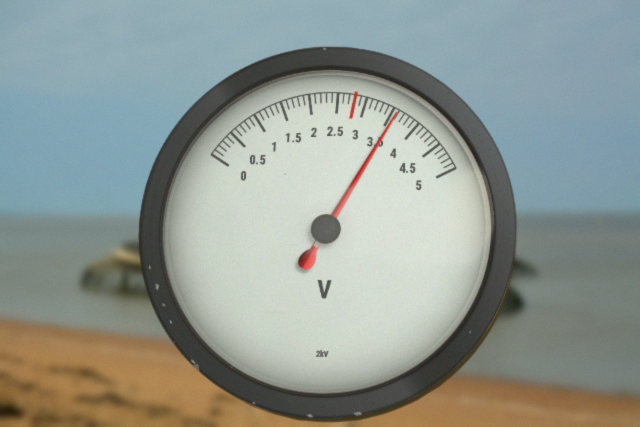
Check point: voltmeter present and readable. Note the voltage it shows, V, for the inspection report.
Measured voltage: 3.6 V
